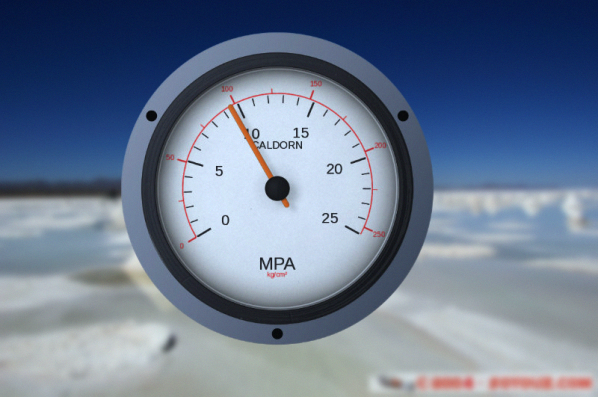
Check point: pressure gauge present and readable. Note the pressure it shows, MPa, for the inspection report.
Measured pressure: 9.5 MPa
